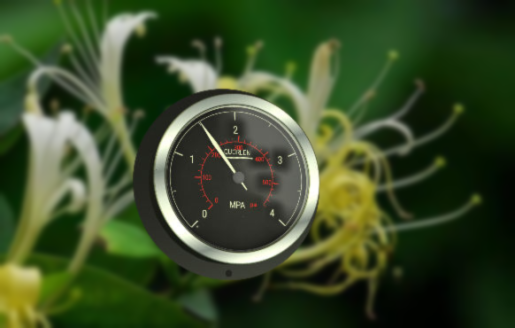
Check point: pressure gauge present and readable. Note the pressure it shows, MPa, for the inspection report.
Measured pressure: 1.5 MPa
